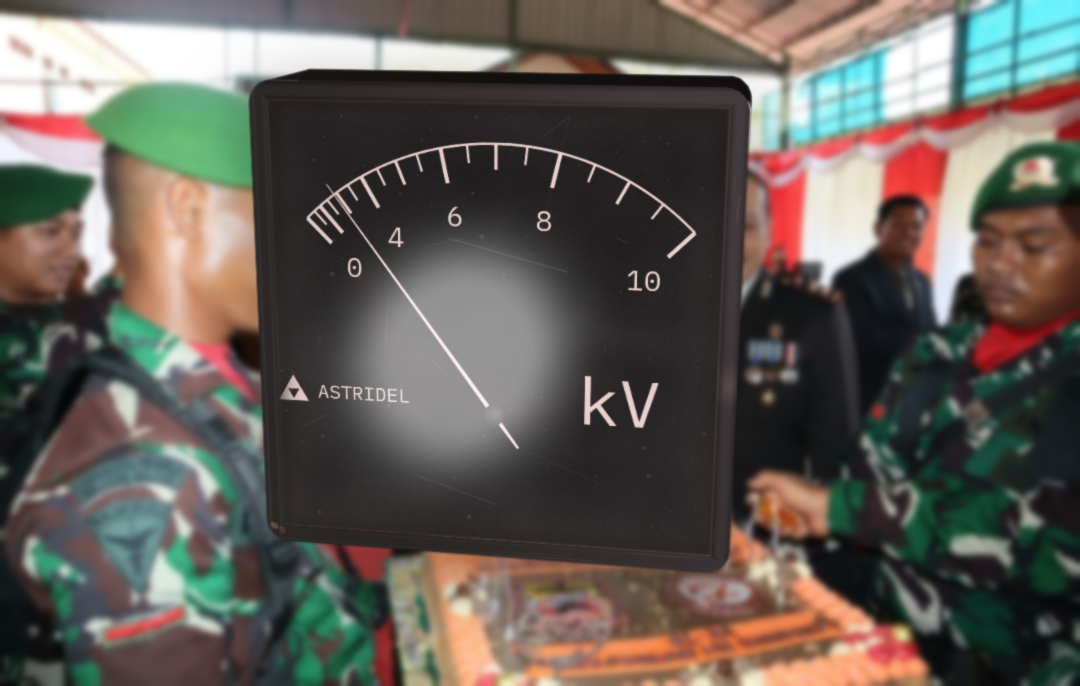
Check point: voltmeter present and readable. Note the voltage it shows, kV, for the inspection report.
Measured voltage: 3 kV
